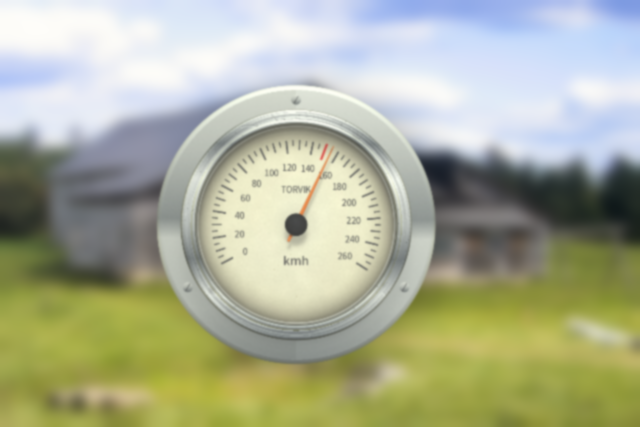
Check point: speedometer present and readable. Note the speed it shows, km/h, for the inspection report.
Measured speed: 155 km/h
